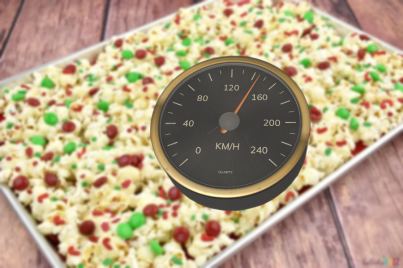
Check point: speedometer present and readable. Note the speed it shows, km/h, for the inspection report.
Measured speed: 145 km/h
